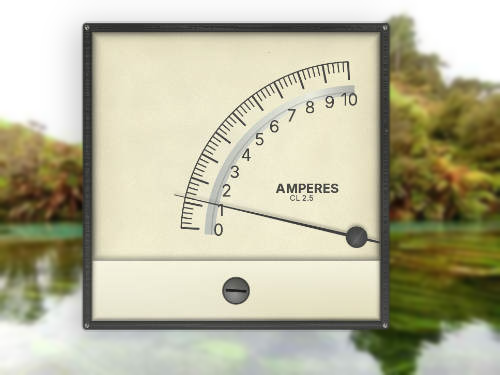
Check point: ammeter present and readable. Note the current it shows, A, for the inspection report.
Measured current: 1.2 A
